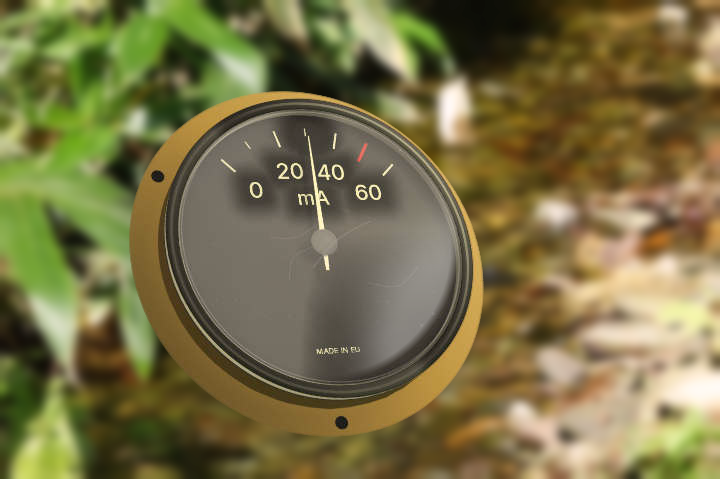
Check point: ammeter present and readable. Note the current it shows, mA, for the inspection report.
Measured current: 30 mA
